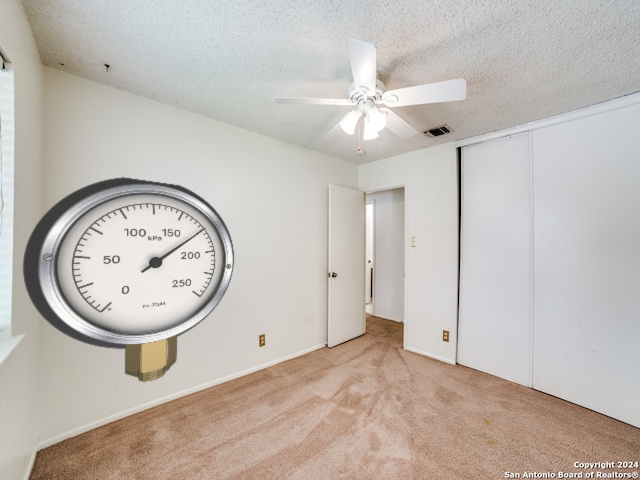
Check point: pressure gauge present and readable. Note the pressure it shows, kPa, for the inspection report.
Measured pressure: 175 kPa
